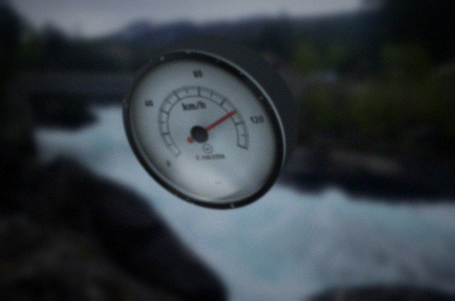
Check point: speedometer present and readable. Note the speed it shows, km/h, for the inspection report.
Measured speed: 110 km/h
